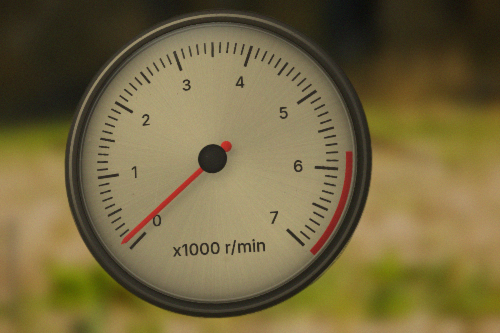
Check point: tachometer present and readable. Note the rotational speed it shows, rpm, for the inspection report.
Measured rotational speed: 100 rpm
